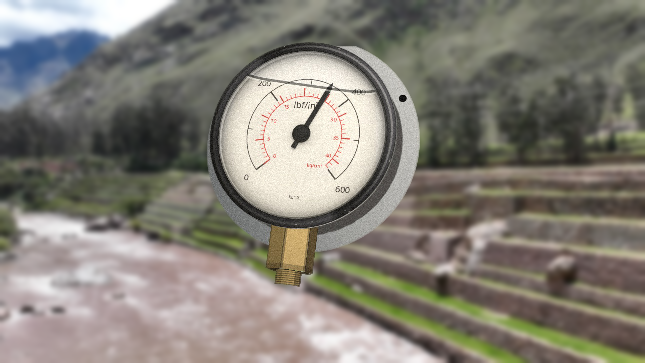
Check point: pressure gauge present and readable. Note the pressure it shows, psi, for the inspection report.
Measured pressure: 350 psi
